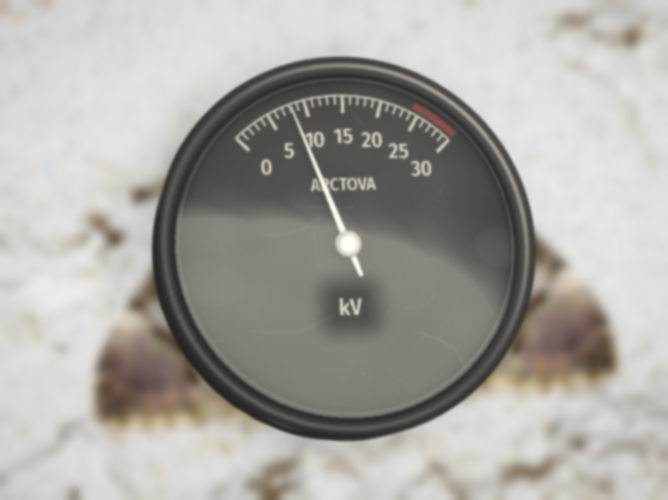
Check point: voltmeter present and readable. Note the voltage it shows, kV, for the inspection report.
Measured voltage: 8 kV
